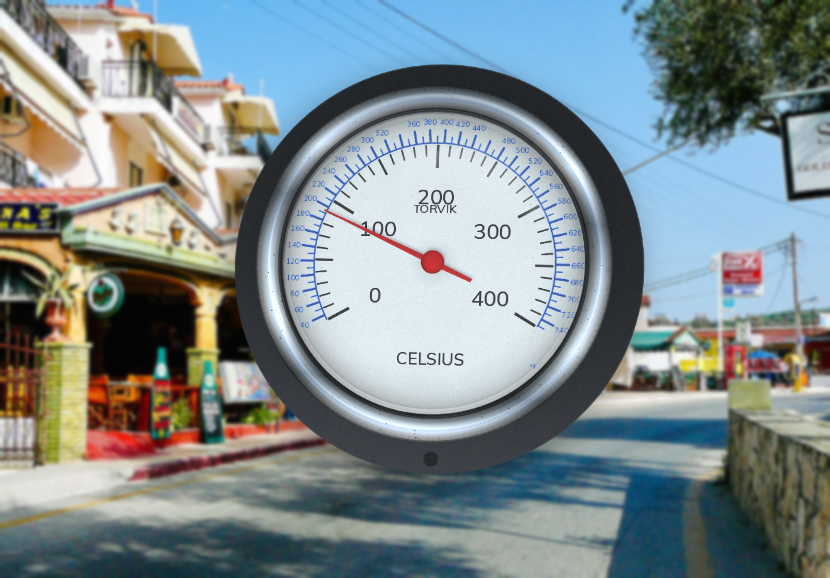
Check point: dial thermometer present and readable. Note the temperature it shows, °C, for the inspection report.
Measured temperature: 90 °C
